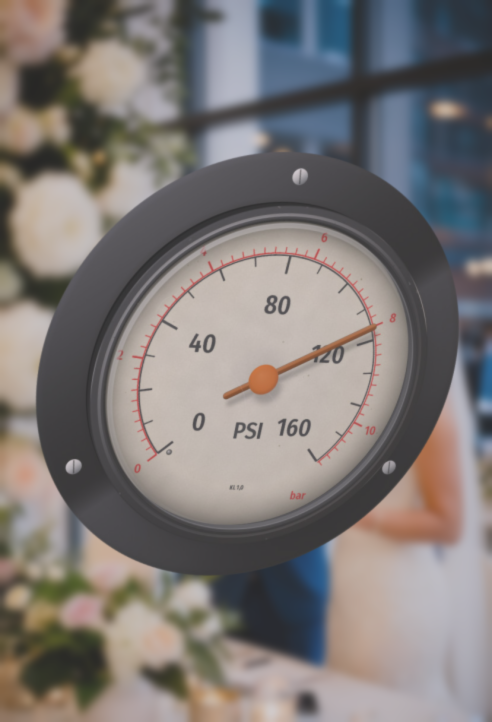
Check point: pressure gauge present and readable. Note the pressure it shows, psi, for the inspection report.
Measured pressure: 115 psi
